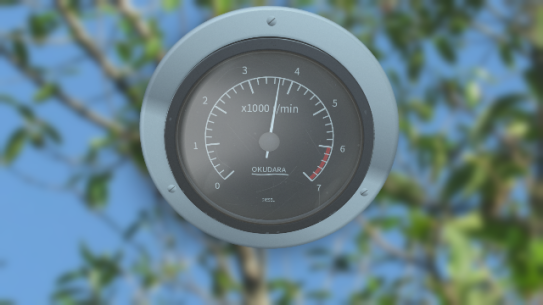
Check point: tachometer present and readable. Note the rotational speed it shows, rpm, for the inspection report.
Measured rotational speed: 3700 rpm
